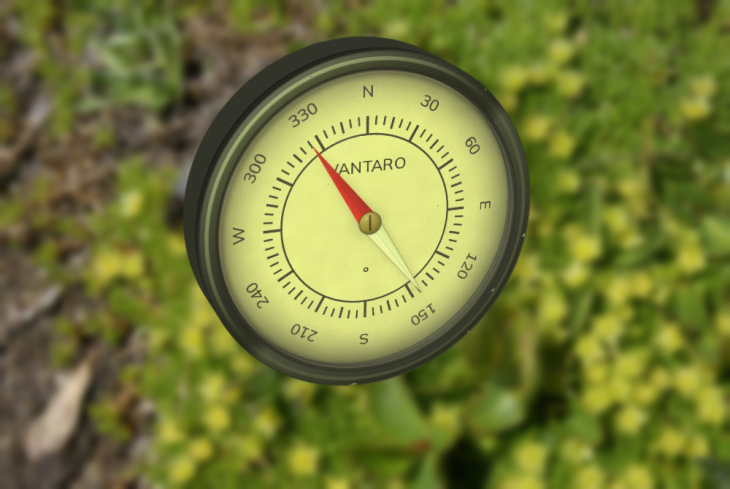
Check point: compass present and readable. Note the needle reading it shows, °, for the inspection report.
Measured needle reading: 325 °
